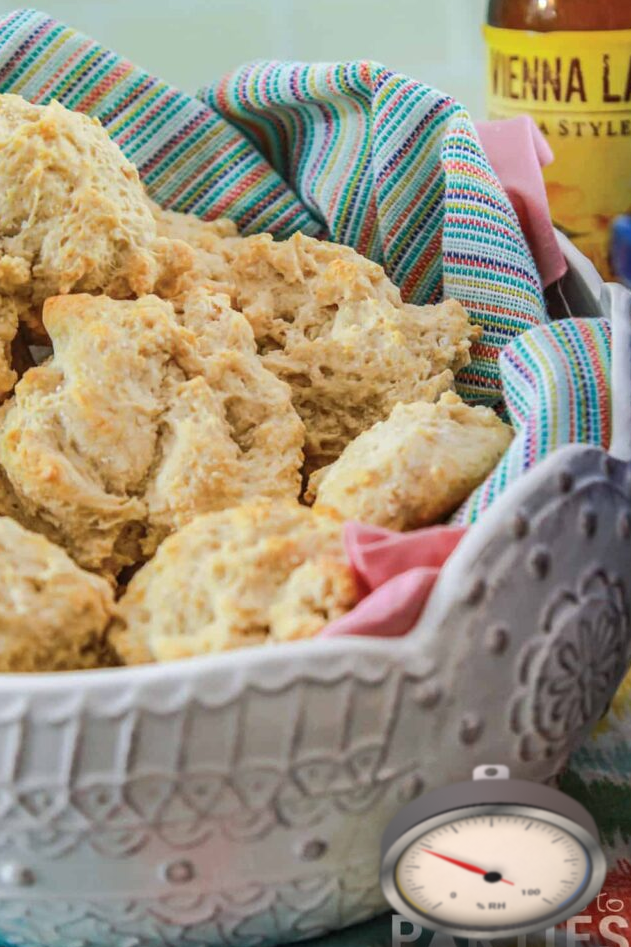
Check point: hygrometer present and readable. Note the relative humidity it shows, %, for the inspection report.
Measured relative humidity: 30 %
